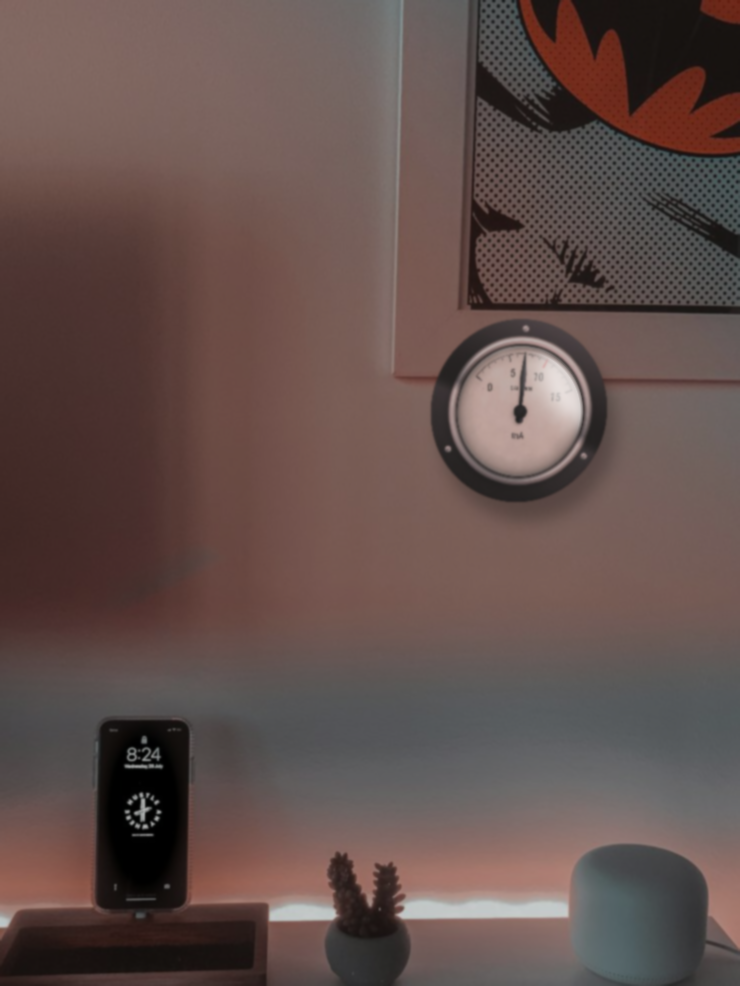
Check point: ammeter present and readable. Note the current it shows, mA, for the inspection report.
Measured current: 7 mA
